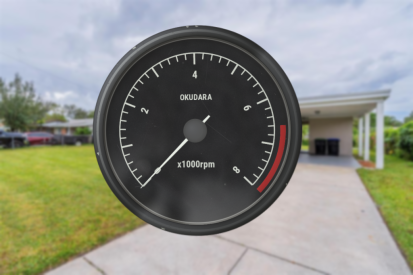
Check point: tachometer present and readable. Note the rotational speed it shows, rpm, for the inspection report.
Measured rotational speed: 0 rpm
